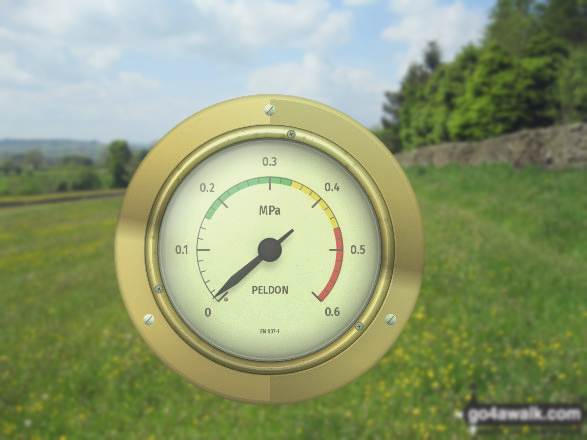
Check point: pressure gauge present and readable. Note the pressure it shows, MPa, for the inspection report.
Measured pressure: 0.01 MPa
